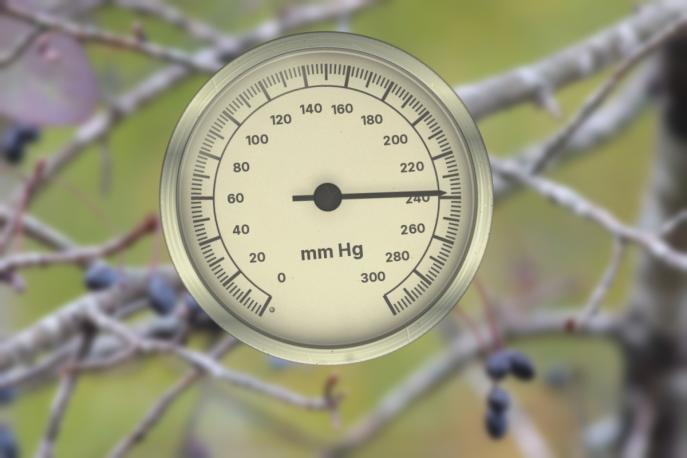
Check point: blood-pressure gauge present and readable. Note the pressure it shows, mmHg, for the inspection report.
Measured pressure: 238 mmHg
